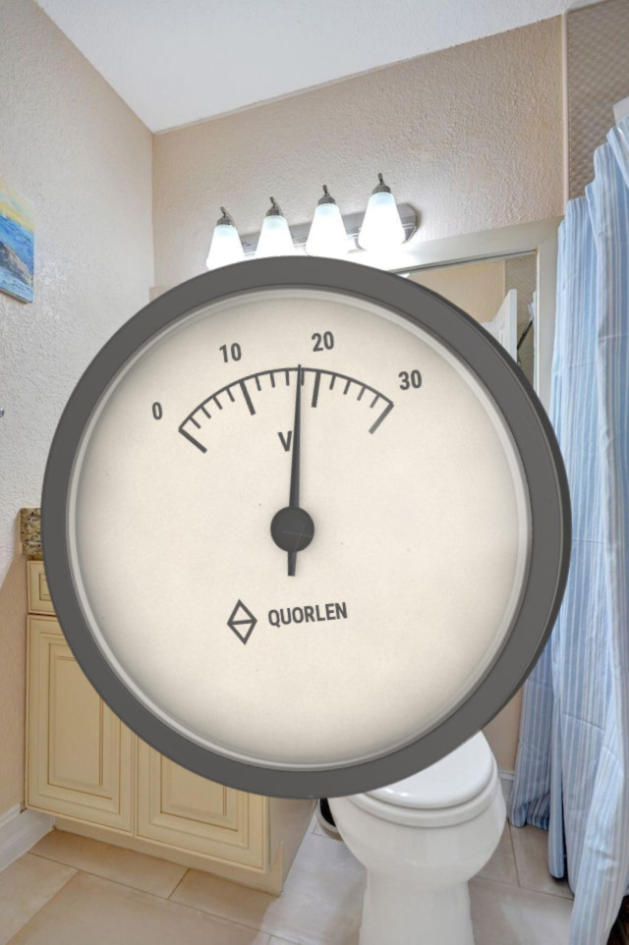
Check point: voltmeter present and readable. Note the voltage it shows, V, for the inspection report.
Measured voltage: 18 V
